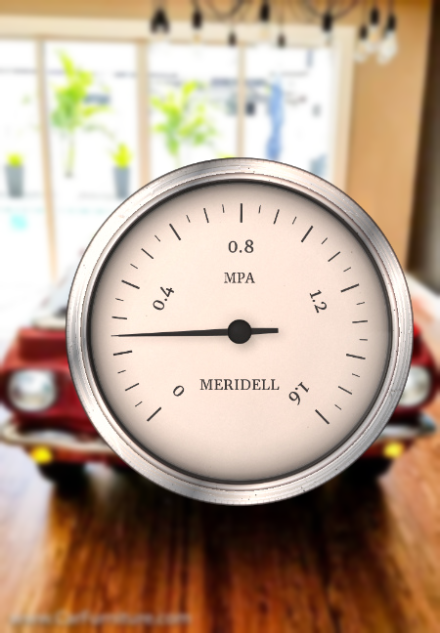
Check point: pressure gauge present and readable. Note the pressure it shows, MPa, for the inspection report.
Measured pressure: 0.25 MPa
